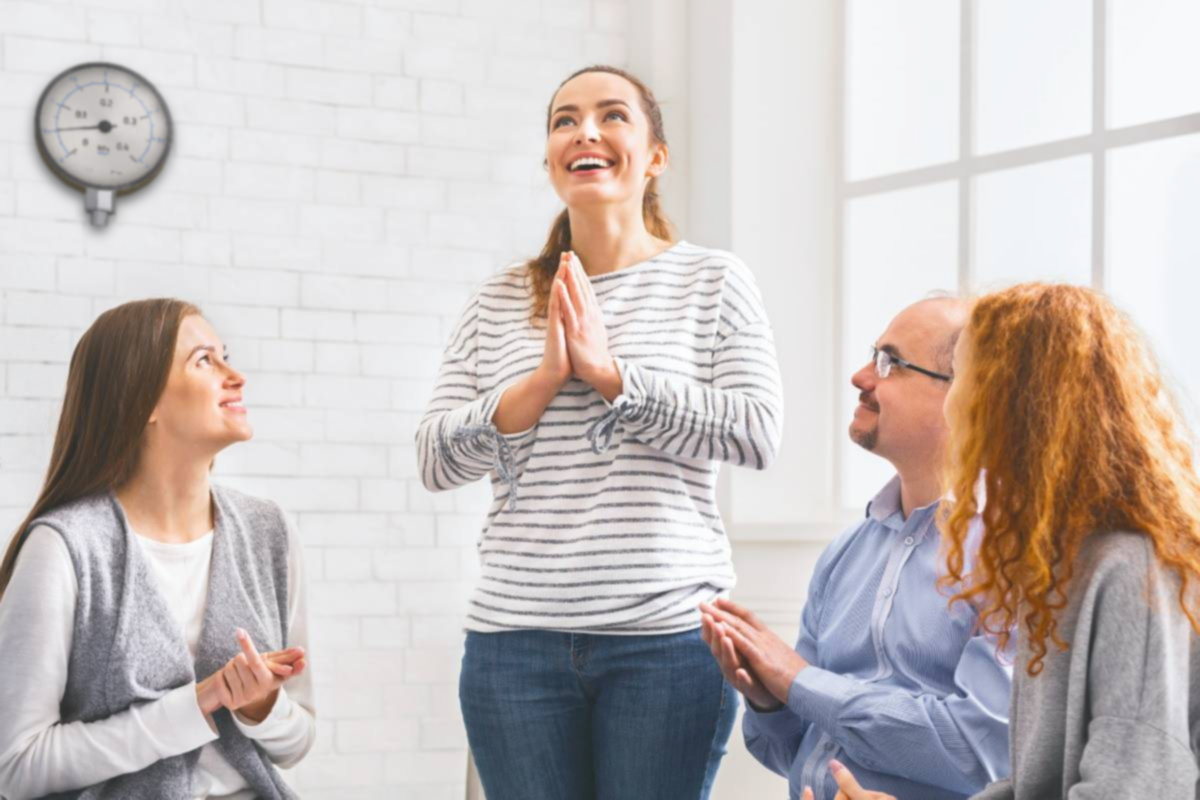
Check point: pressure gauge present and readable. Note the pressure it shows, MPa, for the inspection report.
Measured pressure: 0.05 MPa
